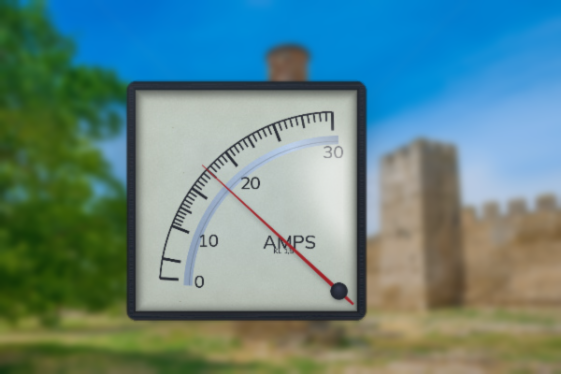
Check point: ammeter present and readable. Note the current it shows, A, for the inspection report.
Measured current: 17.5 A
